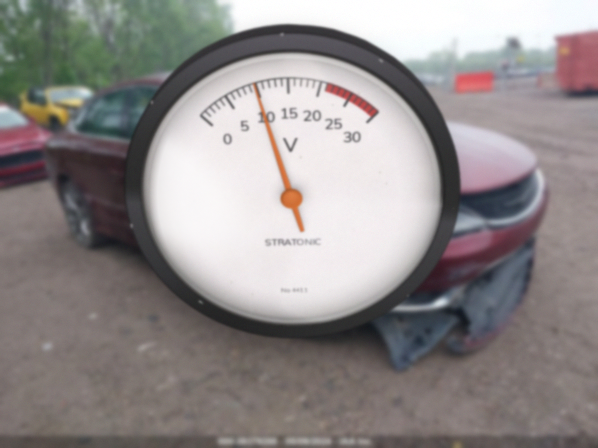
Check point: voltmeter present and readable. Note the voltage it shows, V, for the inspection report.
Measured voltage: 10 V
